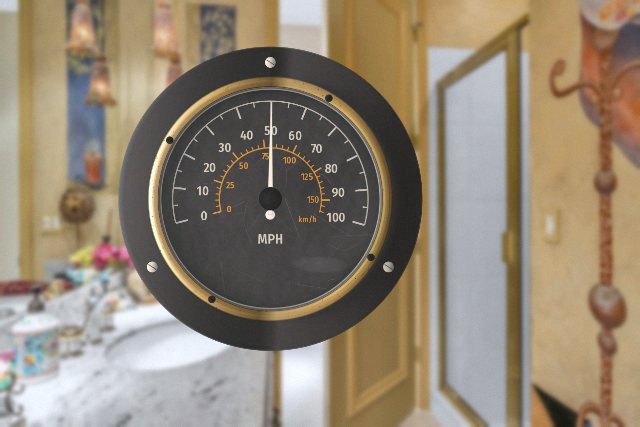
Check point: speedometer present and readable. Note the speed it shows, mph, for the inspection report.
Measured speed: 50 mph
